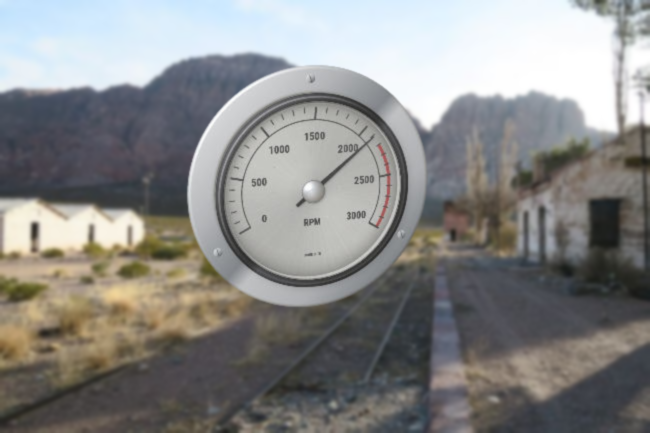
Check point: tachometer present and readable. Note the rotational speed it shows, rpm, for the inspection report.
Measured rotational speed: 2100 rpm
